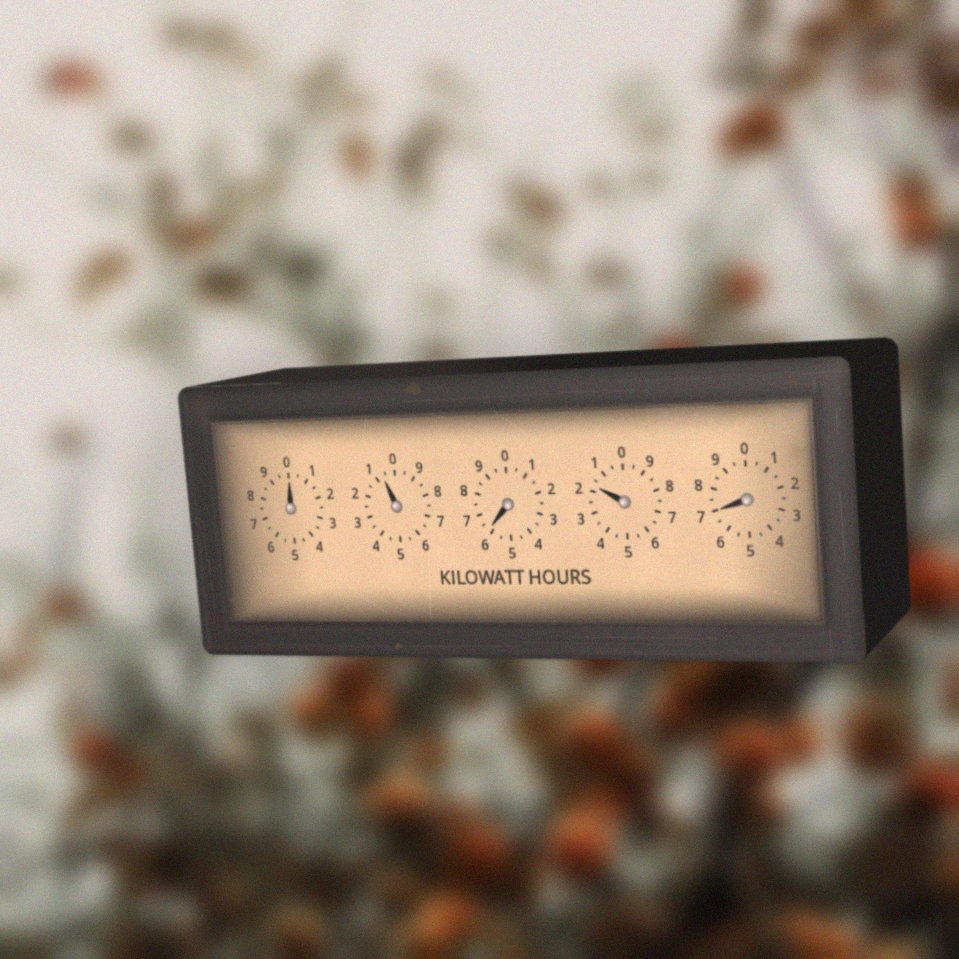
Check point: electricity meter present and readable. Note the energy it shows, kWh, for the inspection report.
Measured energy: 617 kWh
